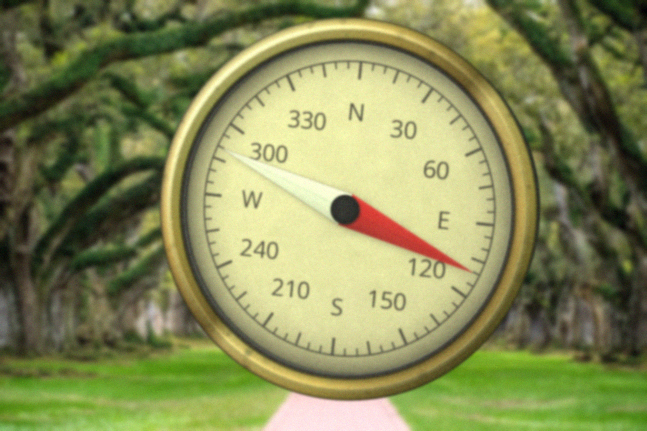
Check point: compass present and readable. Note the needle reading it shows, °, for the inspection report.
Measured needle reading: 110 °
